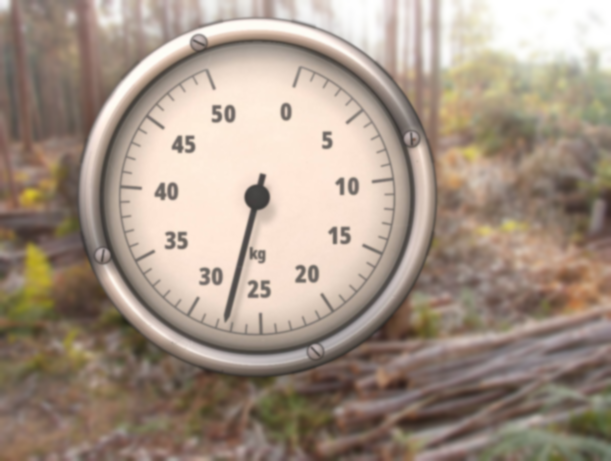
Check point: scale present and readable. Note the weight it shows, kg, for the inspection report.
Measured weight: 27.5 kg
